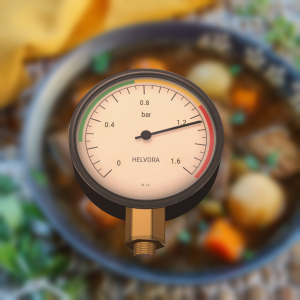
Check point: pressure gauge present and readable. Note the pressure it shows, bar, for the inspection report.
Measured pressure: 1.25 bar
